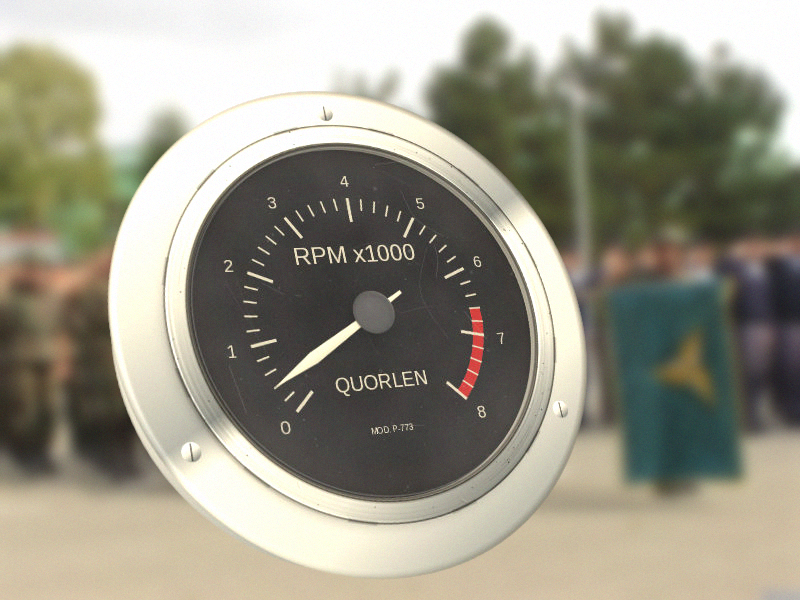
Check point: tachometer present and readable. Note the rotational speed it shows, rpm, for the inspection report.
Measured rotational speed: 400 rpm
